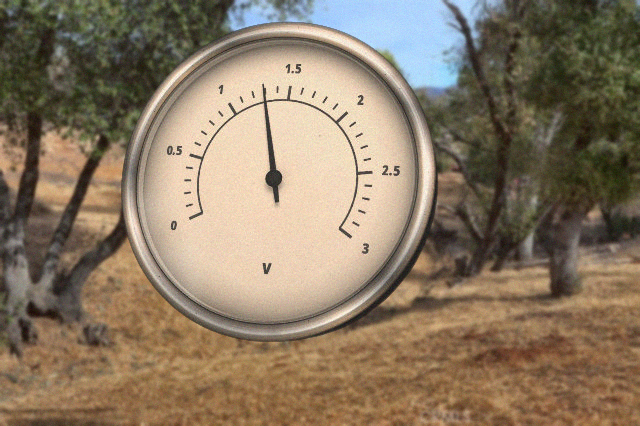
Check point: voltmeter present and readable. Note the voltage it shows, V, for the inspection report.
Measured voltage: 1.3 V
